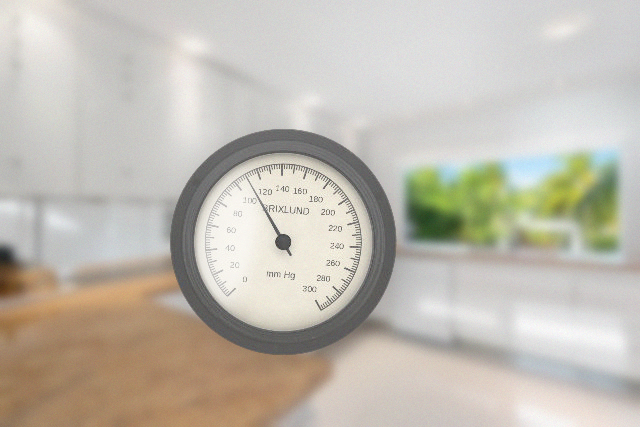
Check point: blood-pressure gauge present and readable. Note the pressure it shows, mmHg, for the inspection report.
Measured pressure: 110 mmHg
